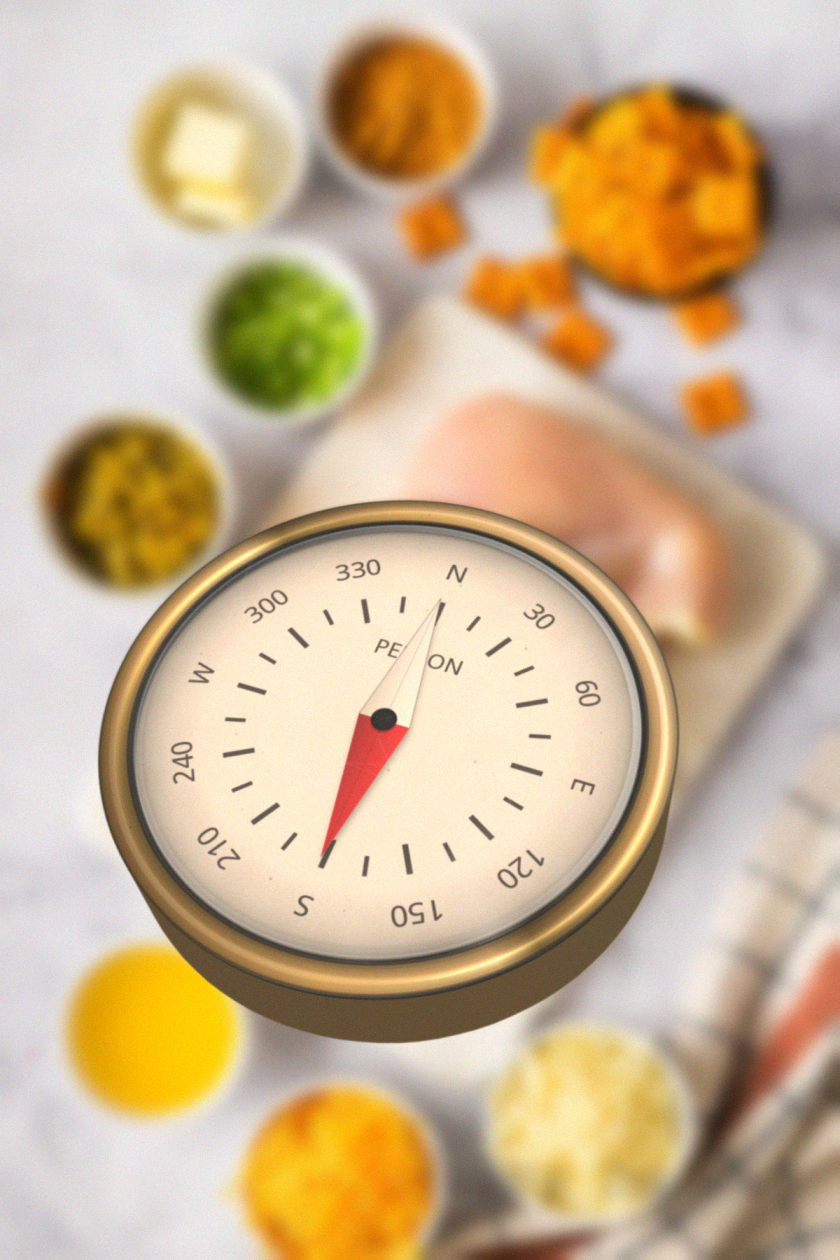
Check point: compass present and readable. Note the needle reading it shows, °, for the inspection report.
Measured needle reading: 180 °
